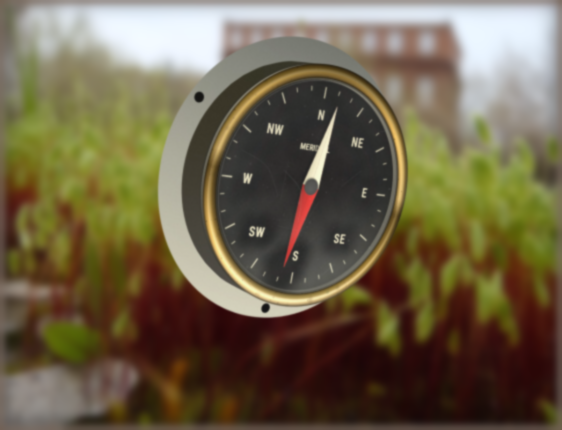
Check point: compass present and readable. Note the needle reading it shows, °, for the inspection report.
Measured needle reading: 190 °
